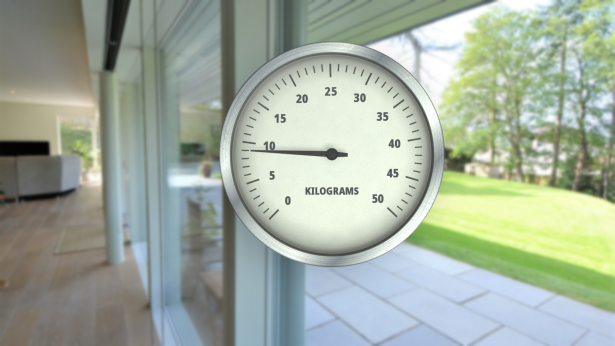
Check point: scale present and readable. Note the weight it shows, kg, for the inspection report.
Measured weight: 9 kg
